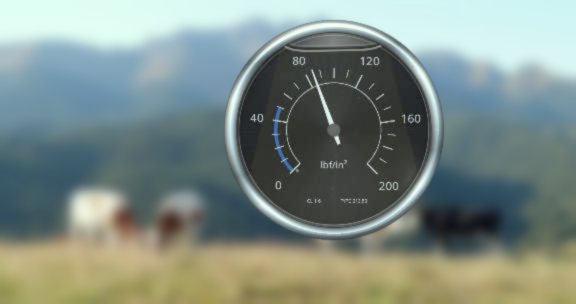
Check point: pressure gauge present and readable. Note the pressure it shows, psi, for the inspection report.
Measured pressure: 85 psi
